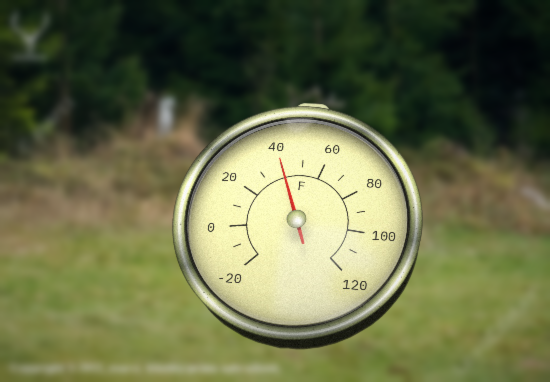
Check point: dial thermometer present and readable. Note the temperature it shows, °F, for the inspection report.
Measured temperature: 40 °F
